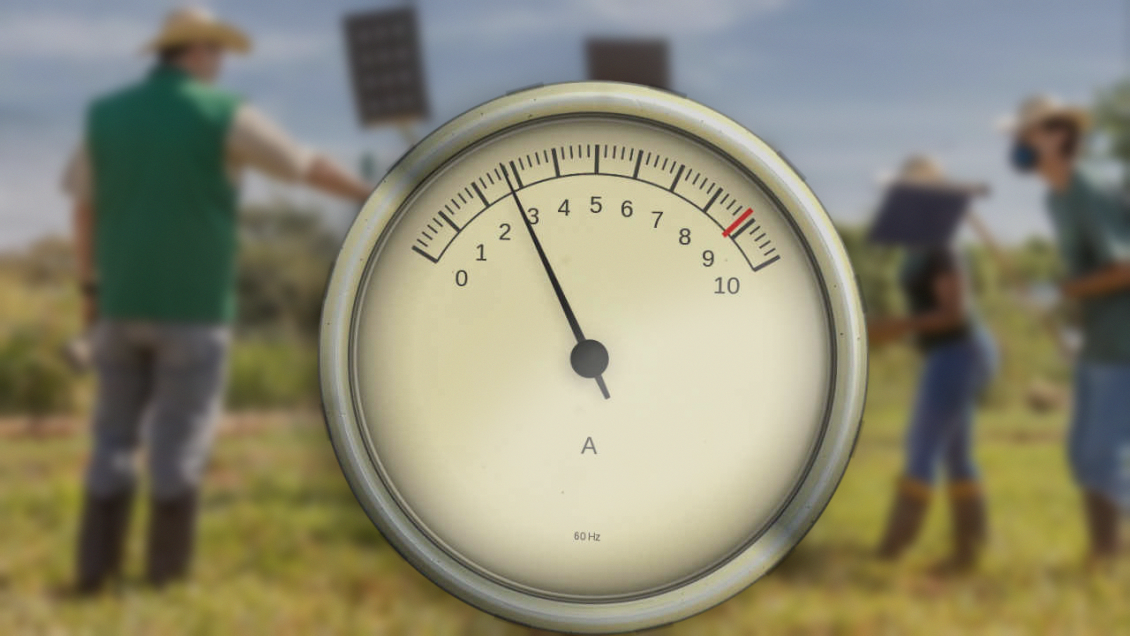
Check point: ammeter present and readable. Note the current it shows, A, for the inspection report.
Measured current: 2.8 A
